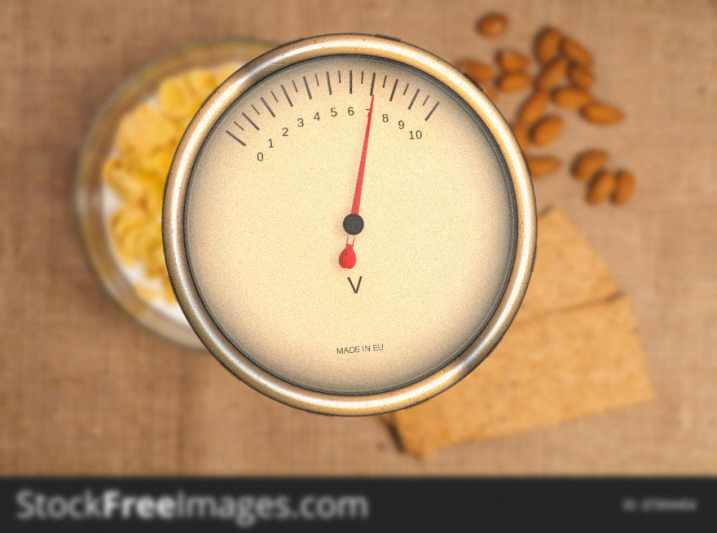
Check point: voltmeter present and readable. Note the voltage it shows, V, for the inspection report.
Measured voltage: 7 V
